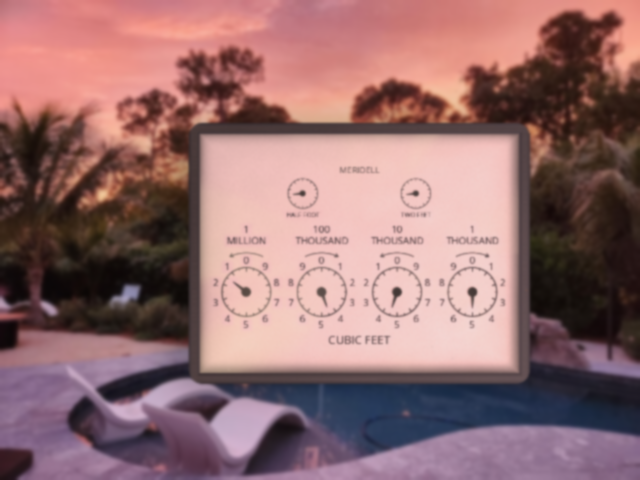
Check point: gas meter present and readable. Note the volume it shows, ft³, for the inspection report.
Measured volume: 144500 ft³
